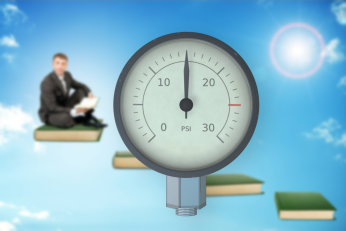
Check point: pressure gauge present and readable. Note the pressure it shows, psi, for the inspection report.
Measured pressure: 15 psi
